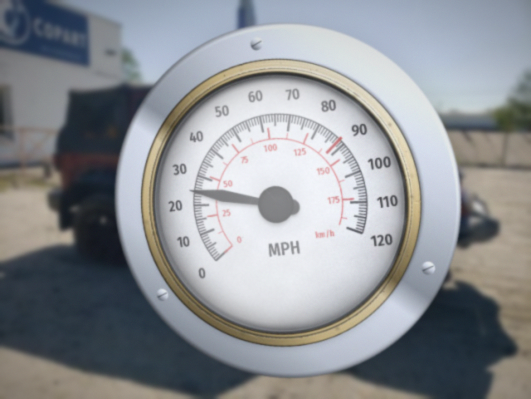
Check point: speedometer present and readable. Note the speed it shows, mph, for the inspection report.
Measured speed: 25 mph
